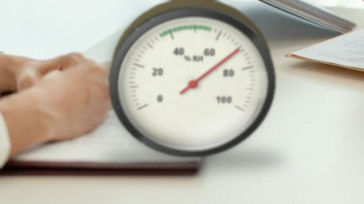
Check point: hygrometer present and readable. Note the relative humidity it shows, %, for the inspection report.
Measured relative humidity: 70 %
